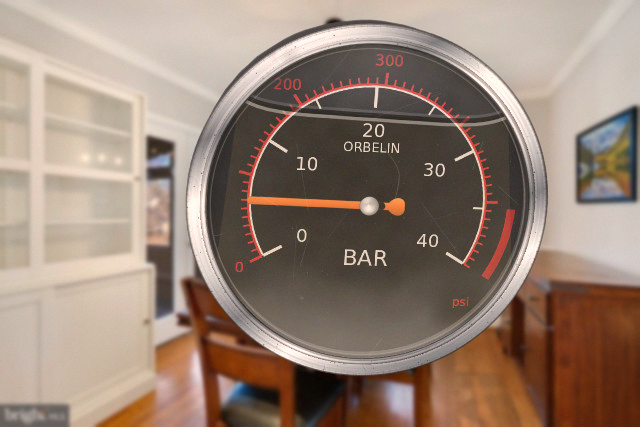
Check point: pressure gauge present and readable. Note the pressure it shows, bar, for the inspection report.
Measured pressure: 5 bar
